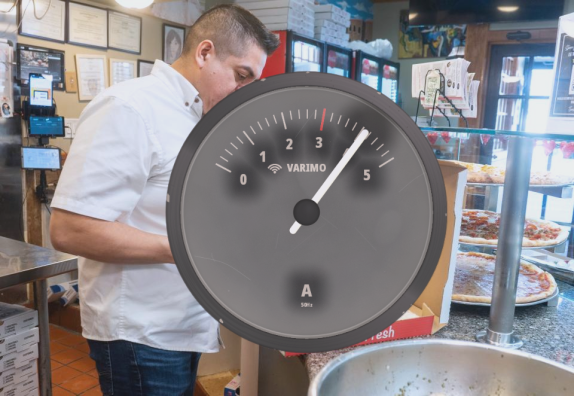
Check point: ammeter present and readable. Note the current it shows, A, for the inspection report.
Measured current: 4.1 A
